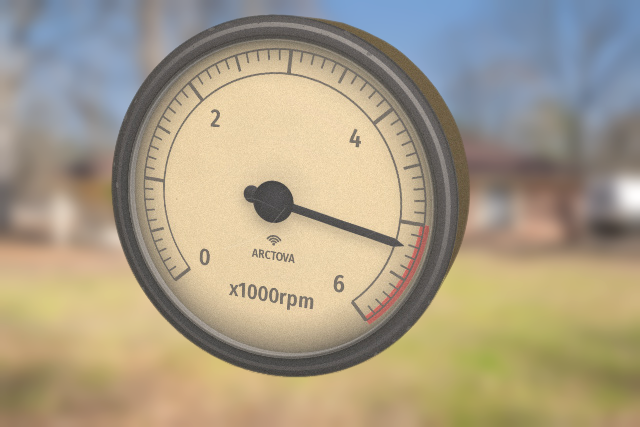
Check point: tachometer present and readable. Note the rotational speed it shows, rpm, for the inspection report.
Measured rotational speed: 5200 rpm
